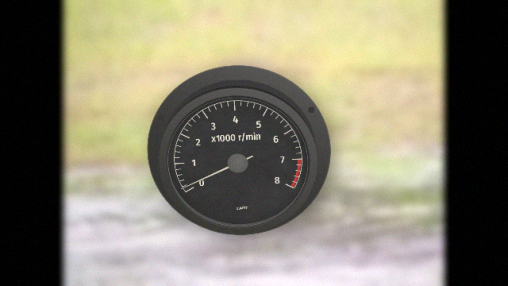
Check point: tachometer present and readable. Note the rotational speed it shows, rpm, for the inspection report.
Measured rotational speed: 200 rpm
